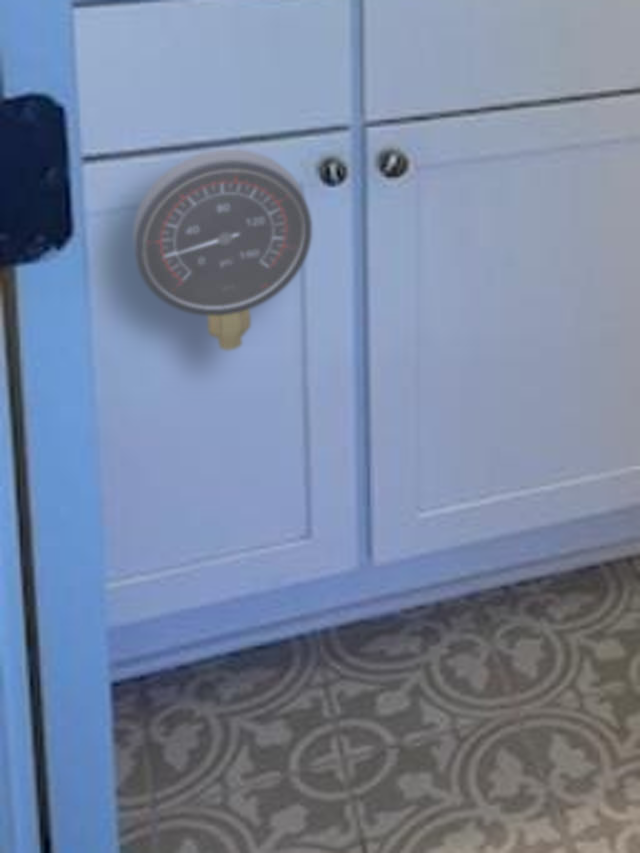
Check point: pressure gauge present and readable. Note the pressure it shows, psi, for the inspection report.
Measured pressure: 20 psi
